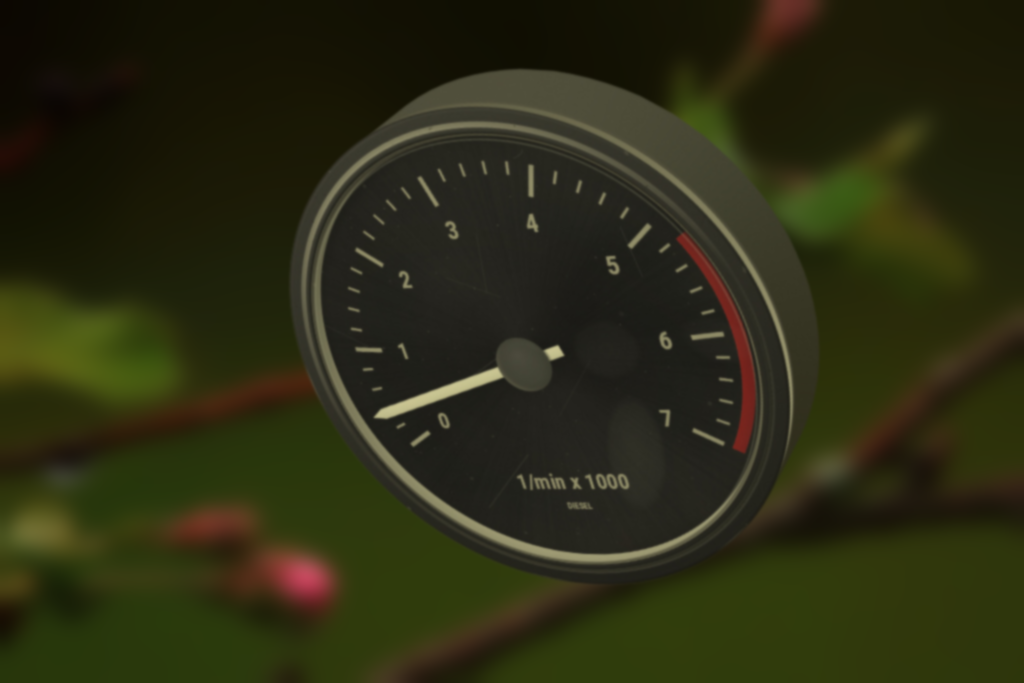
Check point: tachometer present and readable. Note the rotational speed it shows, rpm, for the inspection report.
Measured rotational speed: 400 rpm
